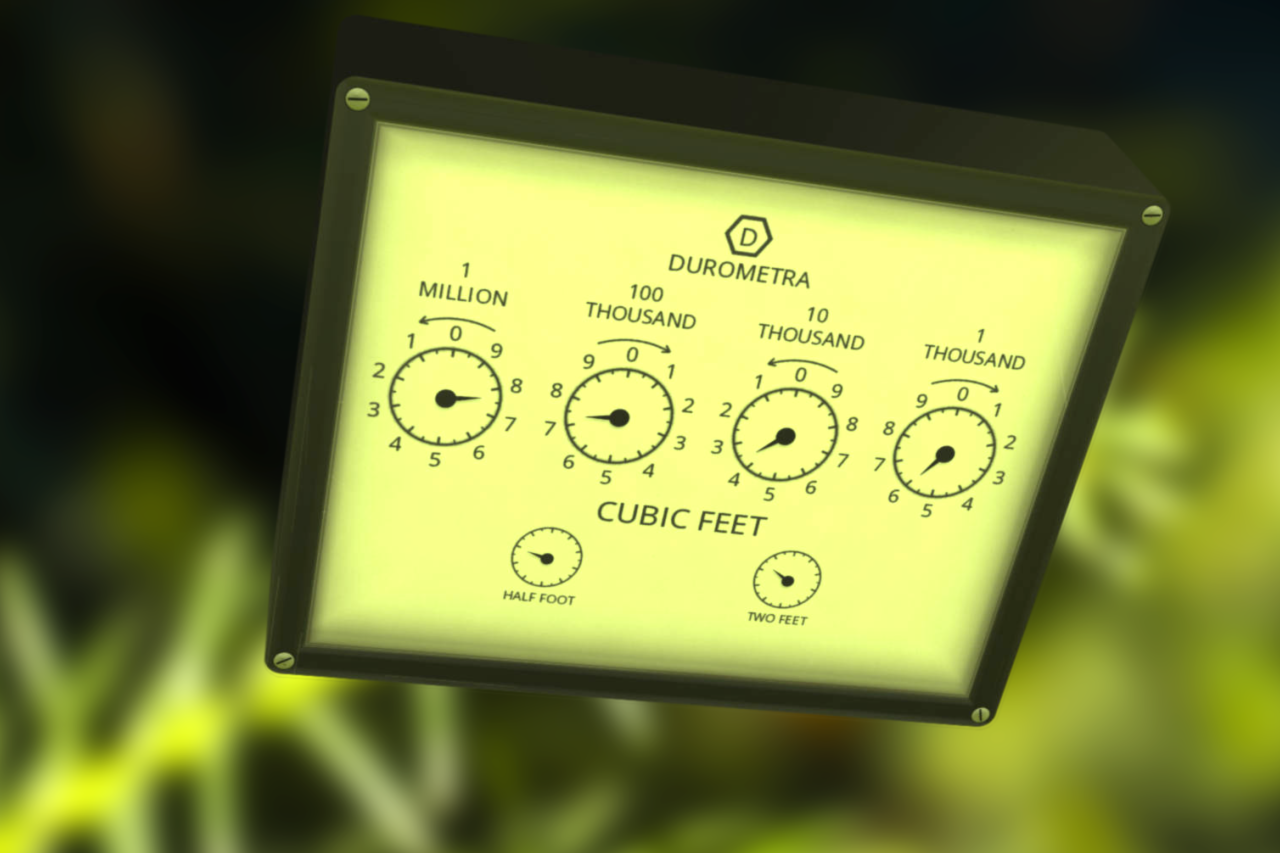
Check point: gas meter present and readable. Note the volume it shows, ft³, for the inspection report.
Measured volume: 773600 ft³
